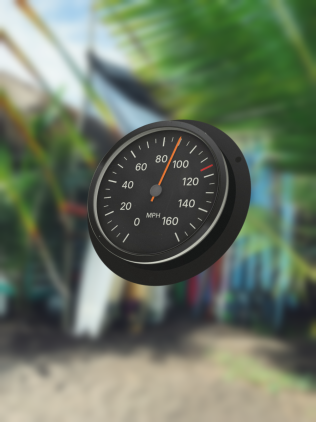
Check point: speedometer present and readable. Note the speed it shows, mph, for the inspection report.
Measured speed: 90 mph
